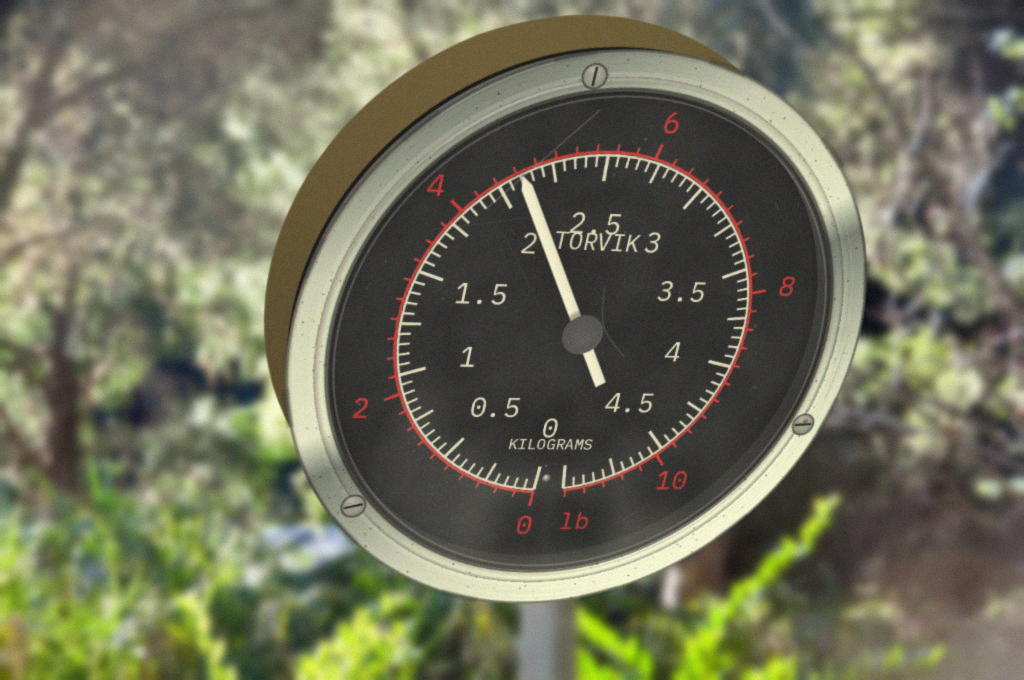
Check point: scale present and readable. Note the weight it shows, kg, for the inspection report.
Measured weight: 2.1 kg
